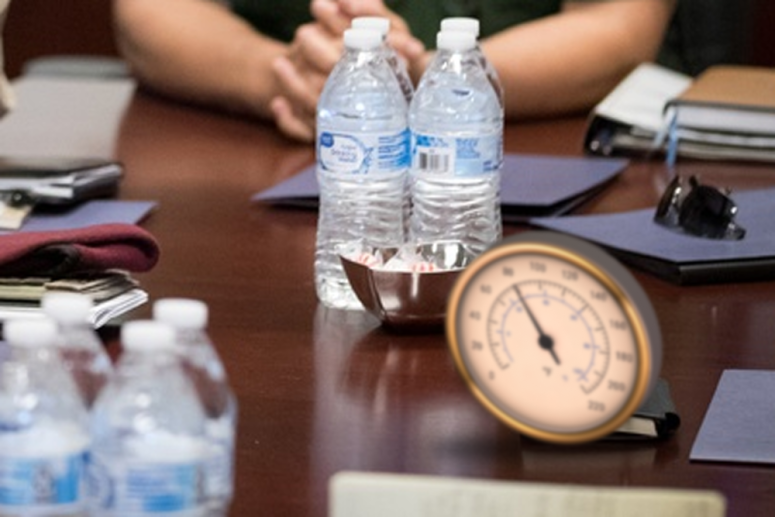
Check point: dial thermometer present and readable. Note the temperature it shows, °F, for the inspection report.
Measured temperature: 80 °F
